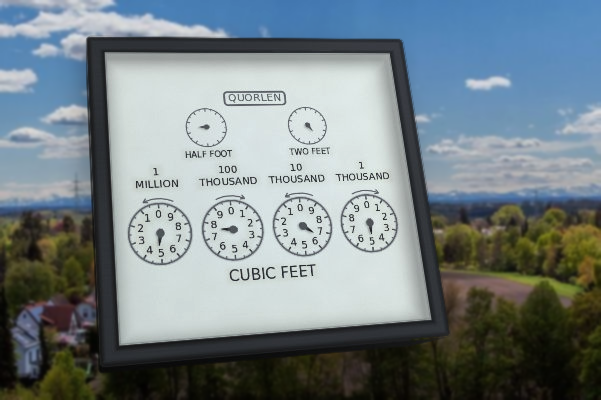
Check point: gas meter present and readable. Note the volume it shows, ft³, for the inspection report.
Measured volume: 476500 ft³
